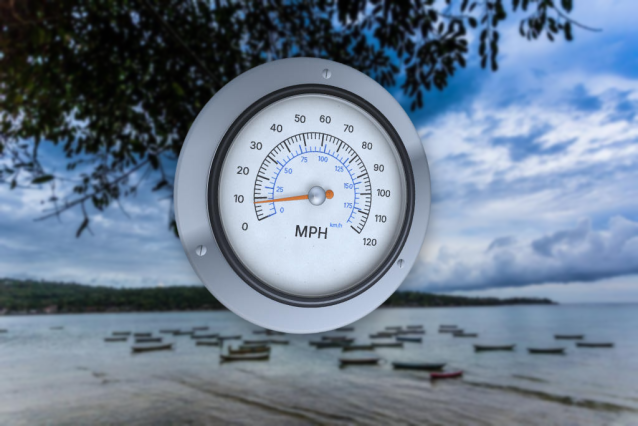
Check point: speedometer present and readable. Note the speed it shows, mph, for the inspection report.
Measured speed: 8 mph
